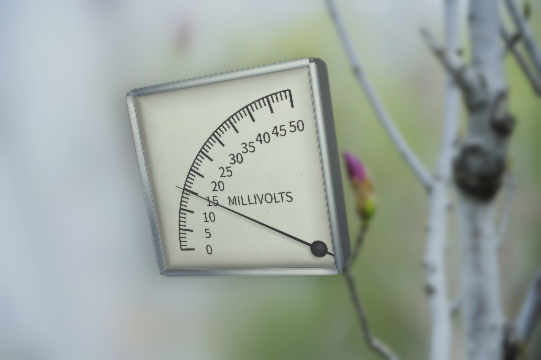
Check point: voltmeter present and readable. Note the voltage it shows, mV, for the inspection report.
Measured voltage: 15 mV
